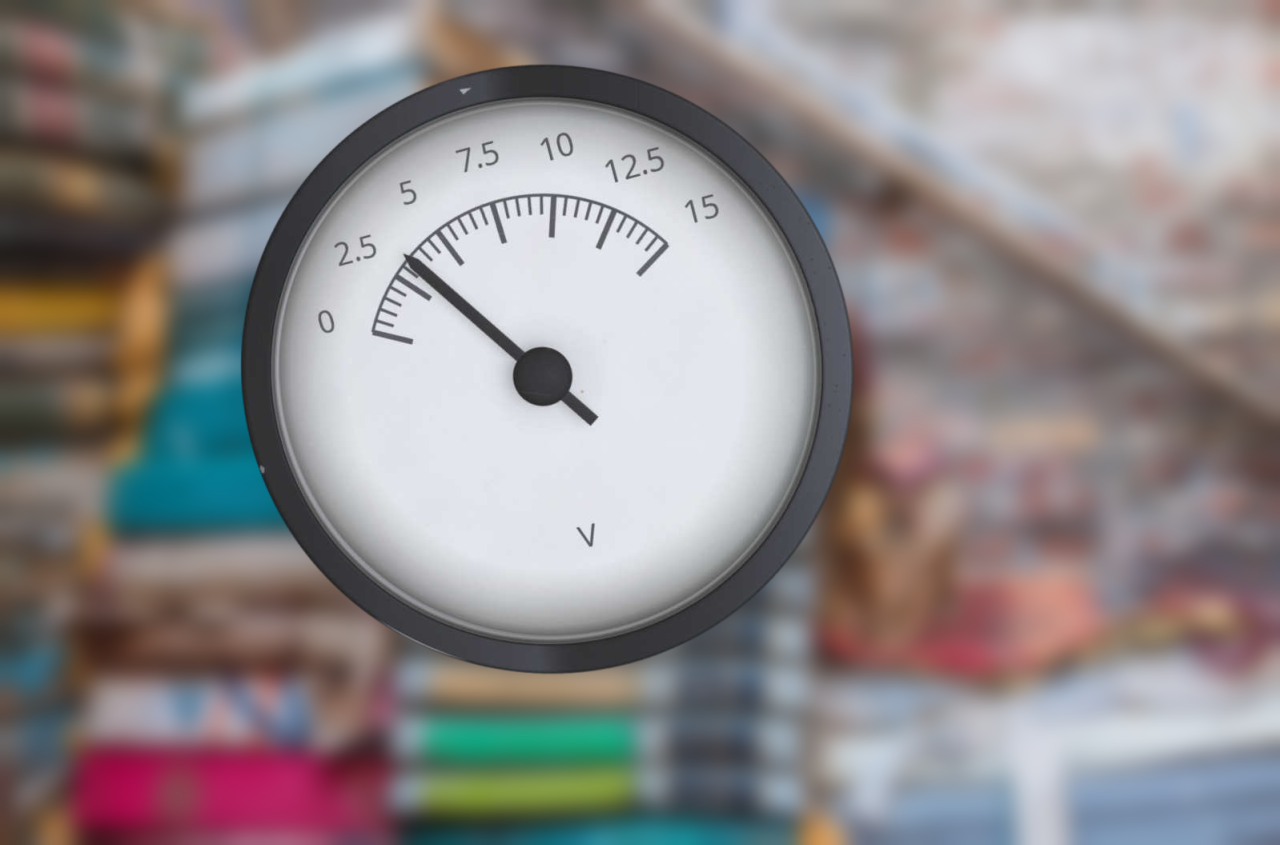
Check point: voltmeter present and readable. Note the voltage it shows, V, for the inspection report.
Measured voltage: 3.5 V
